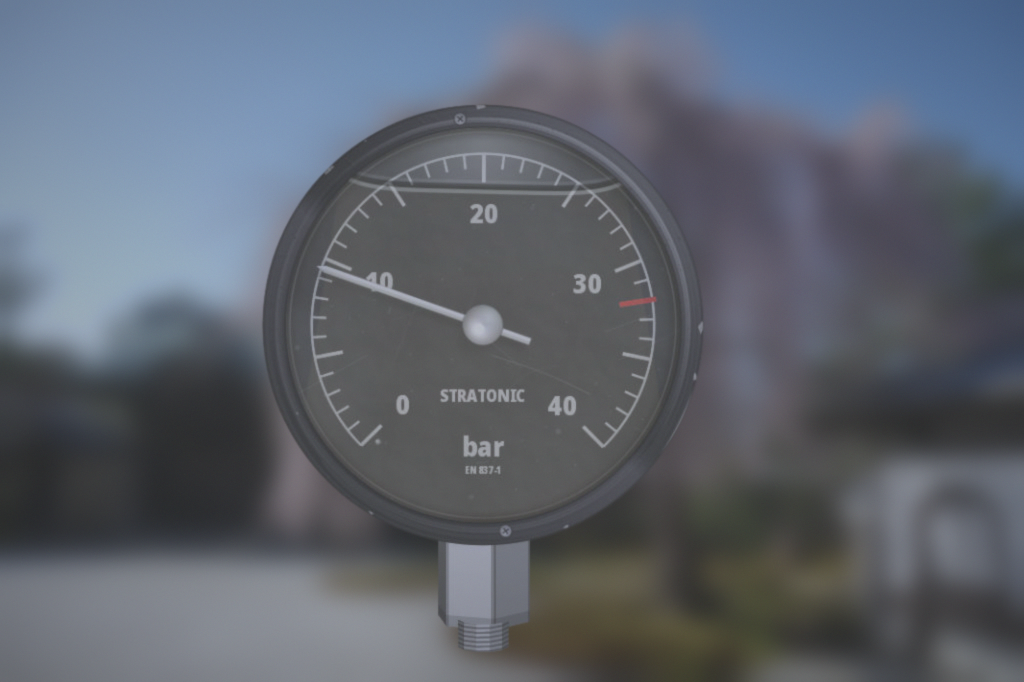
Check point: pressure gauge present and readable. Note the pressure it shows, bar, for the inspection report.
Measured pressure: 9.5 bar
